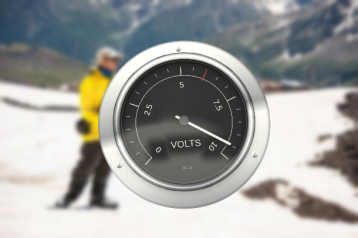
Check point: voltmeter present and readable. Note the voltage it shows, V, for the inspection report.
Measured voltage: 9.5 V
